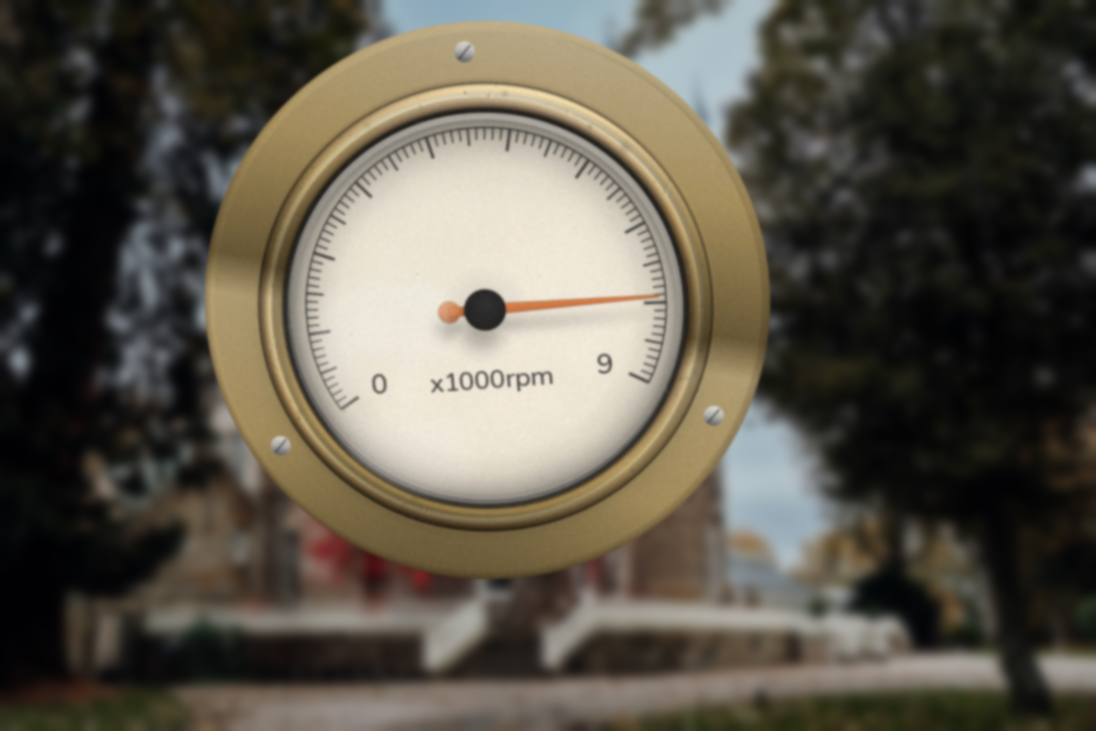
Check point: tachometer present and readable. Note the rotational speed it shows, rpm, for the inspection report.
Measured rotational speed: 7900 rpm
